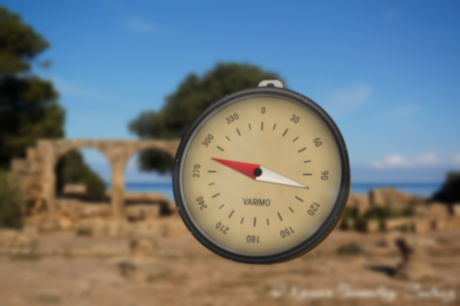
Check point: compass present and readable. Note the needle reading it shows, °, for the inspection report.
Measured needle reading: 285 °
